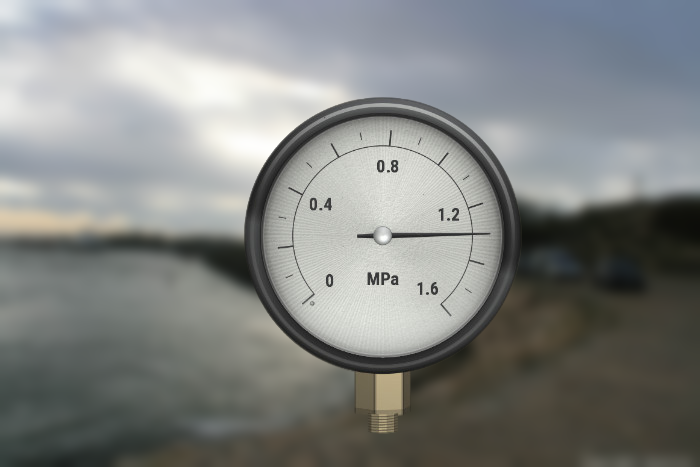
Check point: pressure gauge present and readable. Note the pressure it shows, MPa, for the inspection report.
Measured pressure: 1.3 MPa
